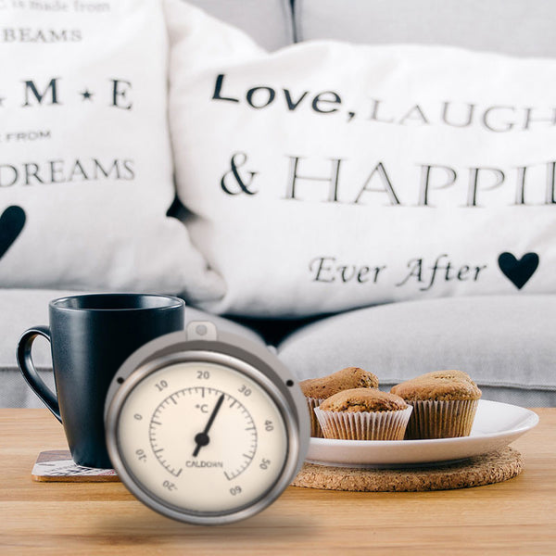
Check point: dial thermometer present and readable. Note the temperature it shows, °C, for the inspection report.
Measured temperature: 26 °C
